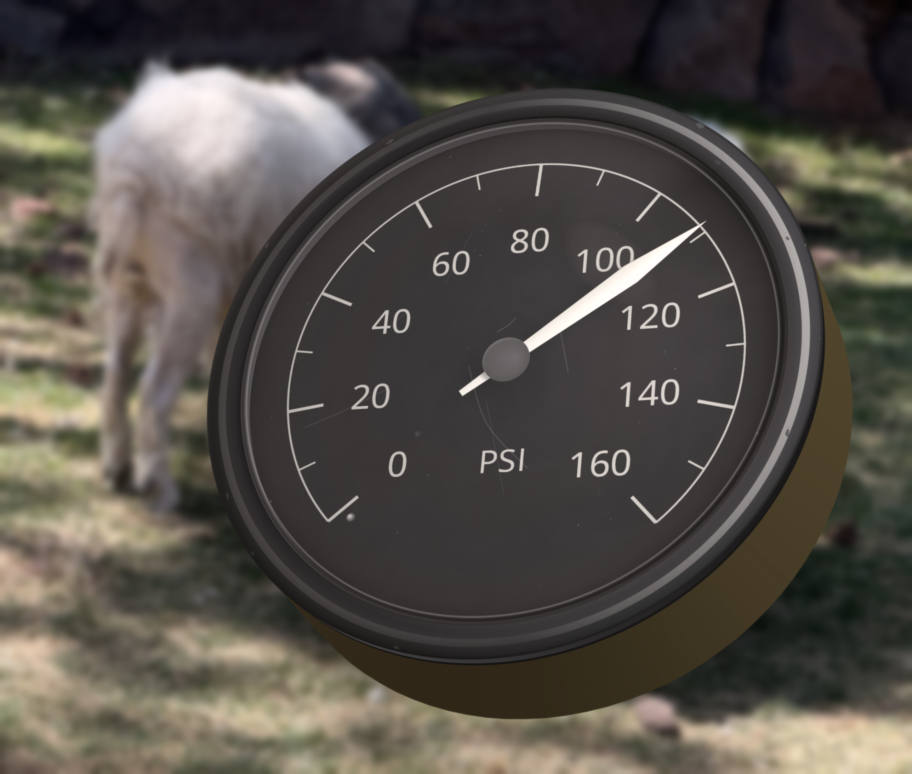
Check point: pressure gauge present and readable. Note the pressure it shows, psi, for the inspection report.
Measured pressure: 110 psi
